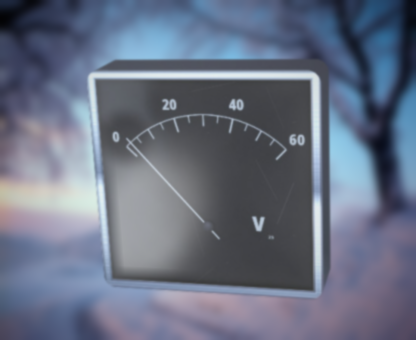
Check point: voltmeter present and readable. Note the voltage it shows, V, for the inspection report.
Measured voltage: 2.5 V
